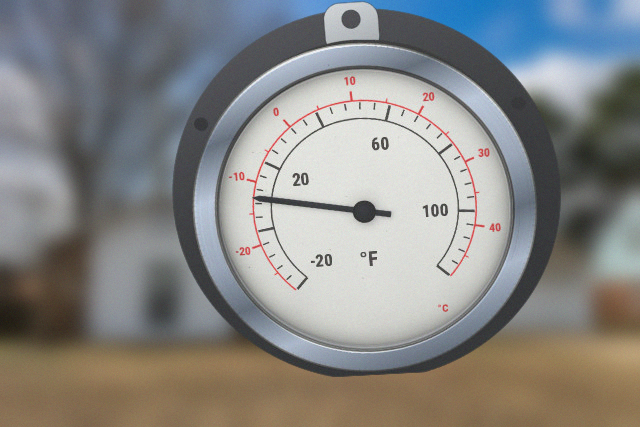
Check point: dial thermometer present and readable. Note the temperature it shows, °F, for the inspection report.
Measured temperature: 10 °F
